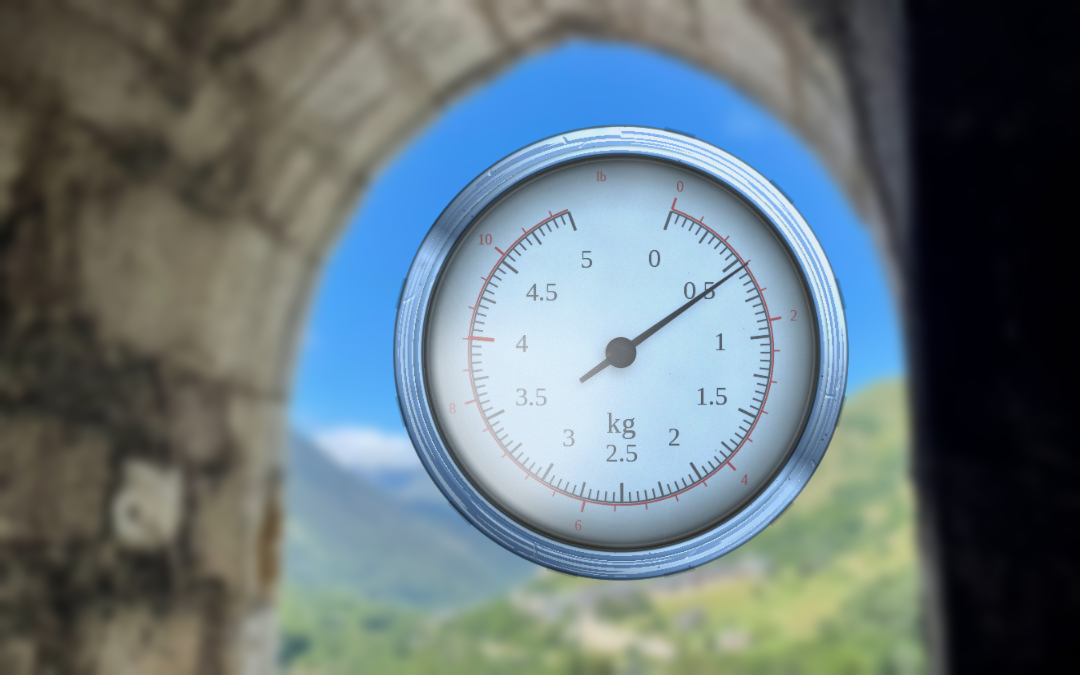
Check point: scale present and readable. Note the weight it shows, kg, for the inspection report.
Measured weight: 0.55 kg
